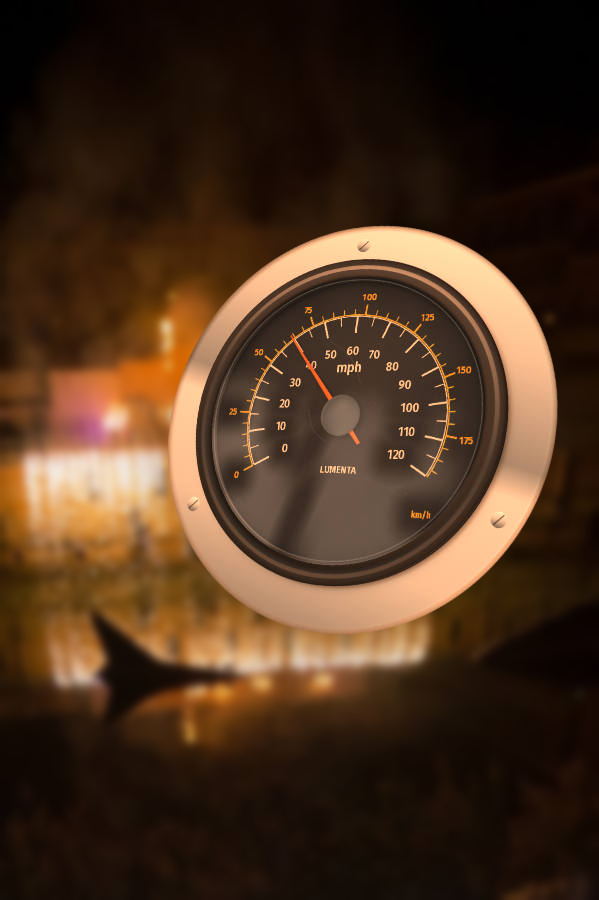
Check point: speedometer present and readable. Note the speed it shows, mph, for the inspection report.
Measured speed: 40 mph
